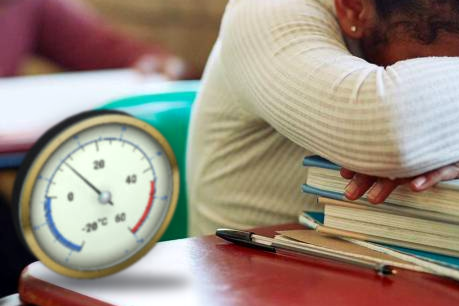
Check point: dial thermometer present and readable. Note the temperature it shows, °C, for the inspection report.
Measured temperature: 10 °C
